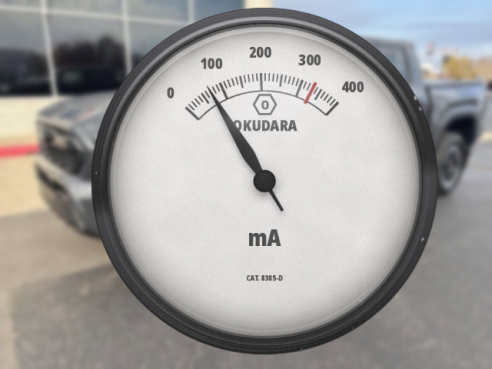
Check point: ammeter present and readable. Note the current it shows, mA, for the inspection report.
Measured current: 70 mA
